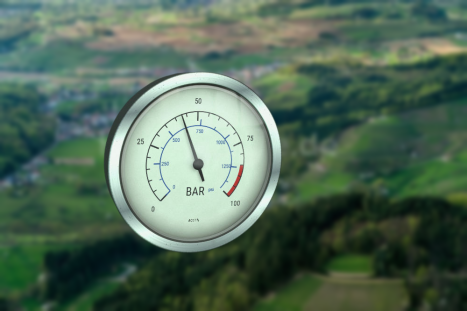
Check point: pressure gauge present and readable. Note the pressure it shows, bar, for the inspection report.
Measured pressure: 42.5 bar
